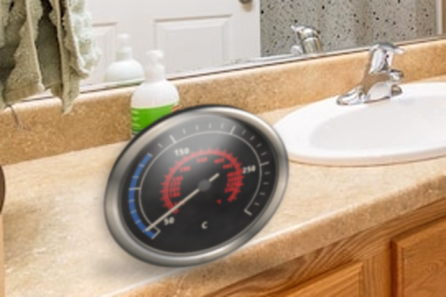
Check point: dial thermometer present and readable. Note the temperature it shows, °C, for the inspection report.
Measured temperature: 60 °C
